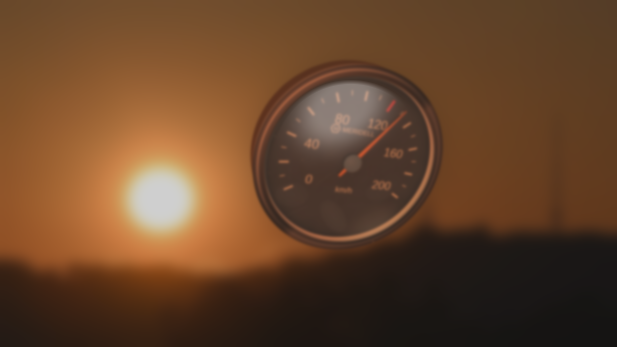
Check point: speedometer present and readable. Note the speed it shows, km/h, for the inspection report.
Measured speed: 130 km/h
